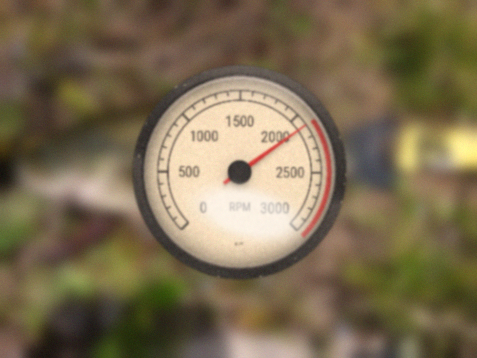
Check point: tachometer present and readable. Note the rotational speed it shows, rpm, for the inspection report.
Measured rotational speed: 2100 rpm
